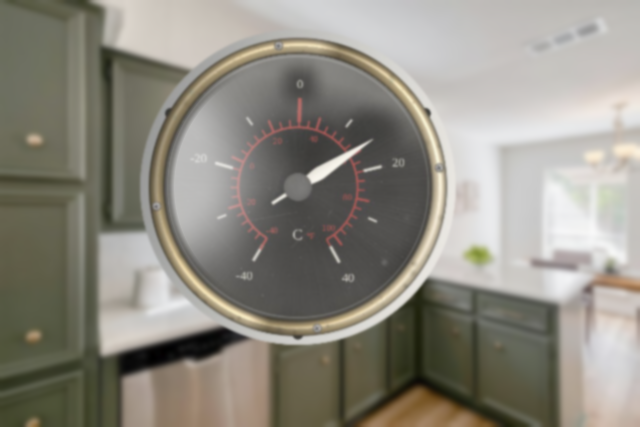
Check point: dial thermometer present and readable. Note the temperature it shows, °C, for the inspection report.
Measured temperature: 15 °C
